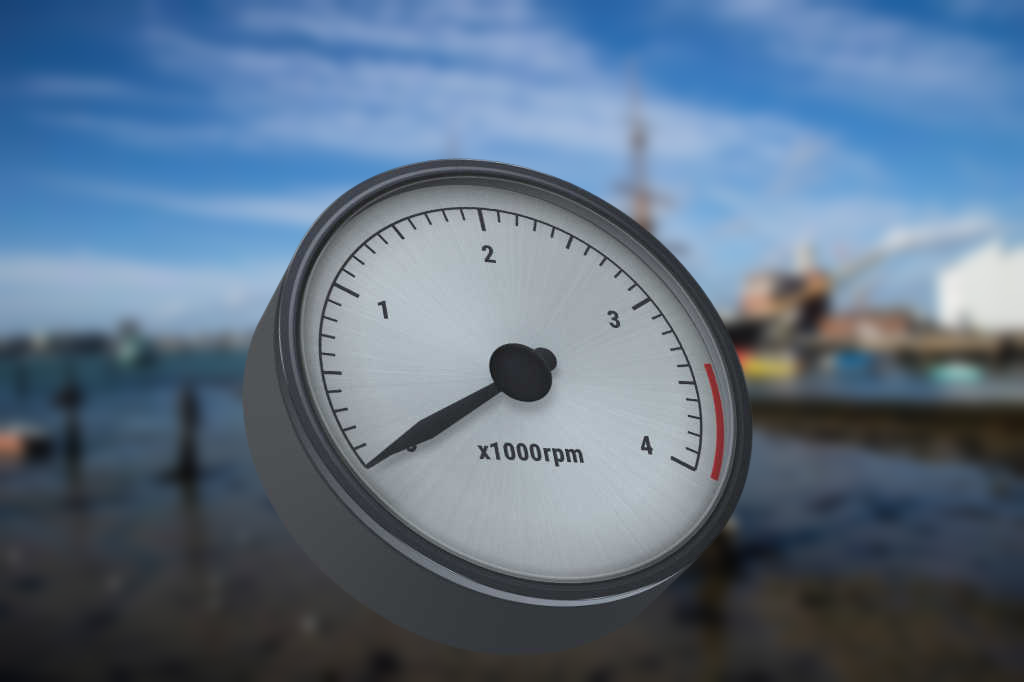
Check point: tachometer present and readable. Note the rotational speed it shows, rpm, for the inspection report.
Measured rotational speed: 0 rpm
